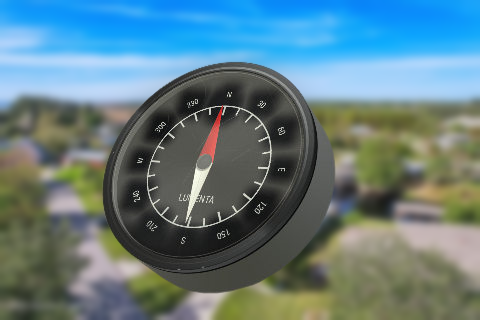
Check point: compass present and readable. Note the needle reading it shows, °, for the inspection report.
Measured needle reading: 0 °
